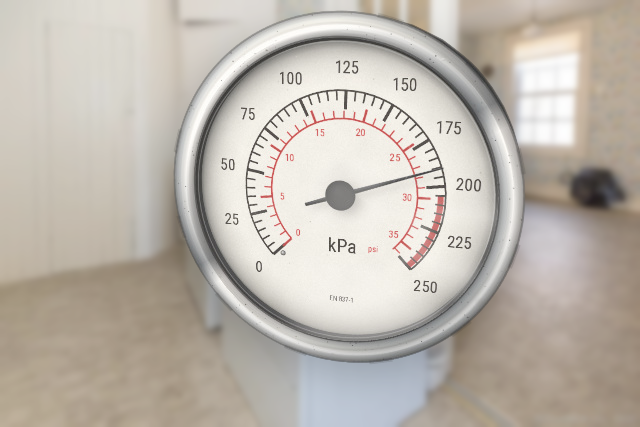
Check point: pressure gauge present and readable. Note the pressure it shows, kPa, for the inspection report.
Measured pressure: 190 kPa
